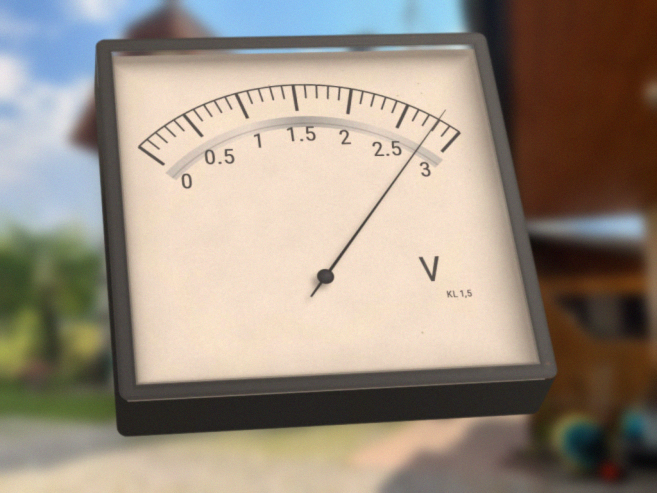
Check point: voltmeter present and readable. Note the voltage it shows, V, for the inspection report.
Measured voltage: 2.8 V
